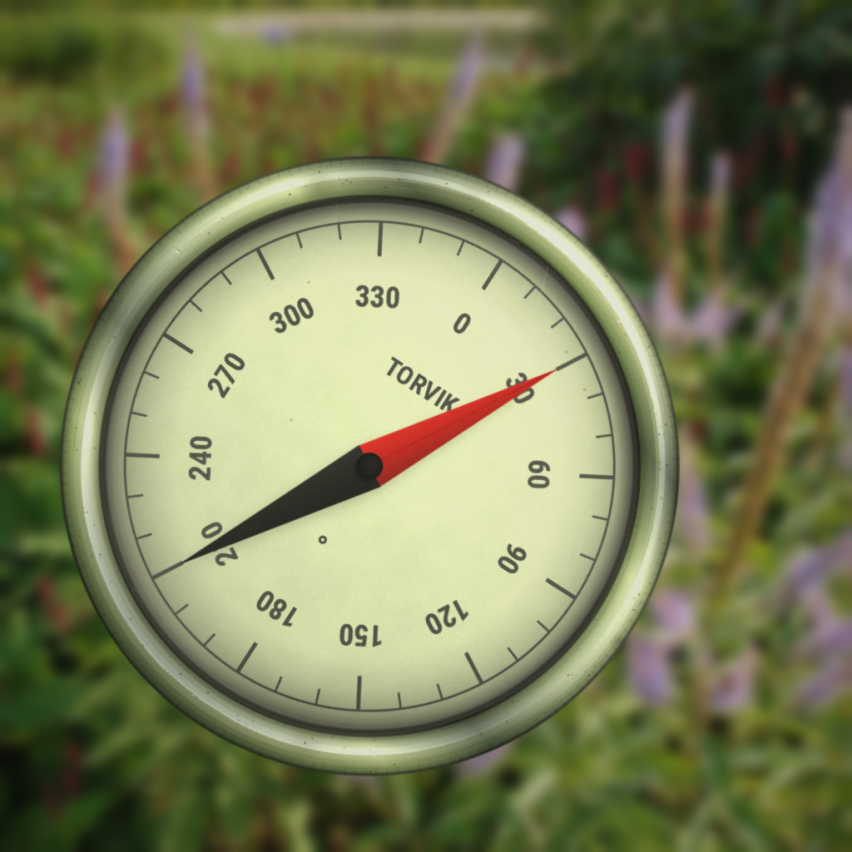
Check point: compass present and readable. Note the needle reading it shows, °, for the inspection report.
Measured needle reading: 30 °
